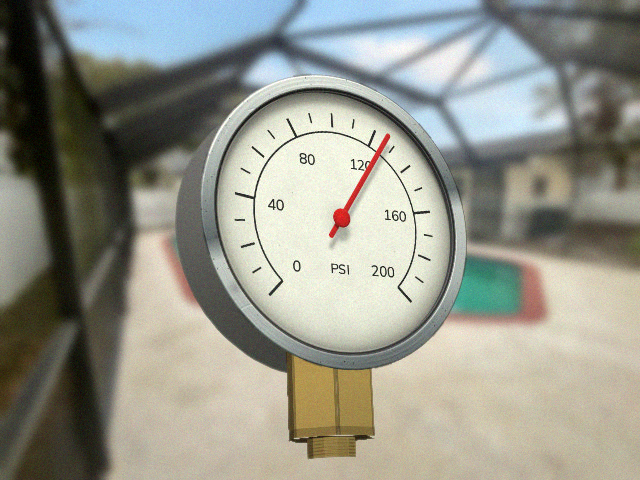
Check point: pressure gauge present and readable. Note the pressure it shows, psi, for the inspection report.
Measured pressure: 125 psi
